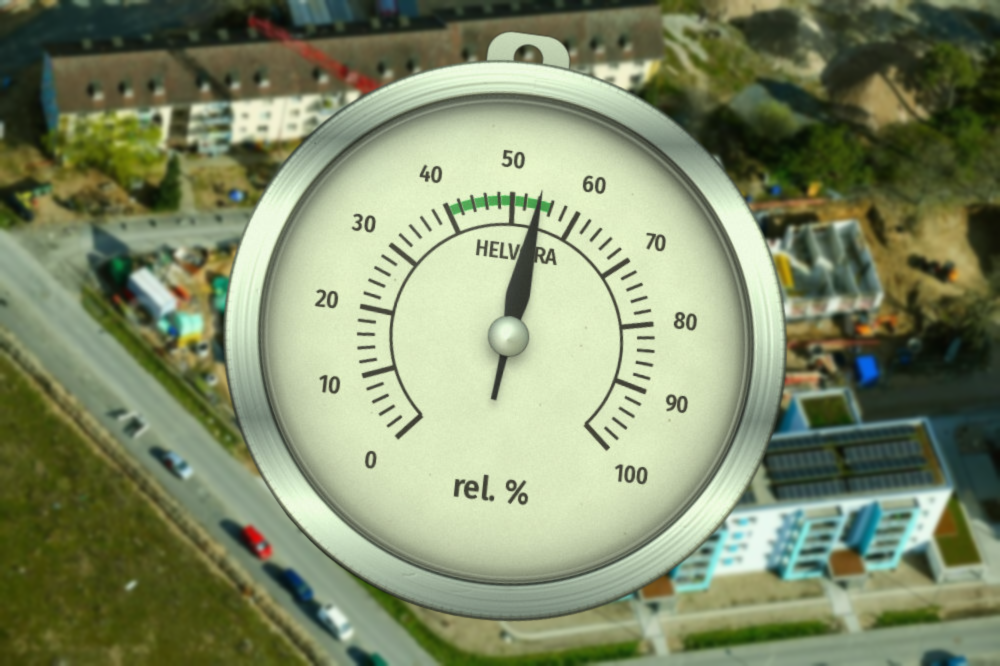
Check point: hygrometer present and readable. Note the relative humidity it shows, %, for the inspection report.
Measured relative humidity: 54 %
